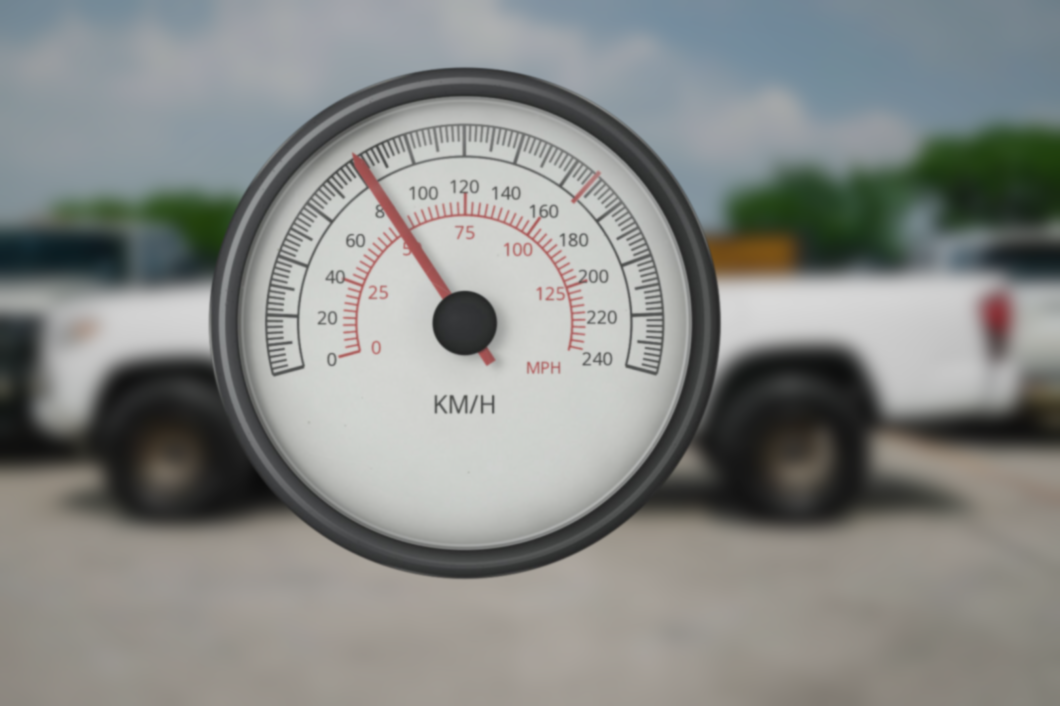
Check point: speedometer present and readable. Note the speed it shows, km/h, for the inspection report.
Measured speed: 82 km/h
